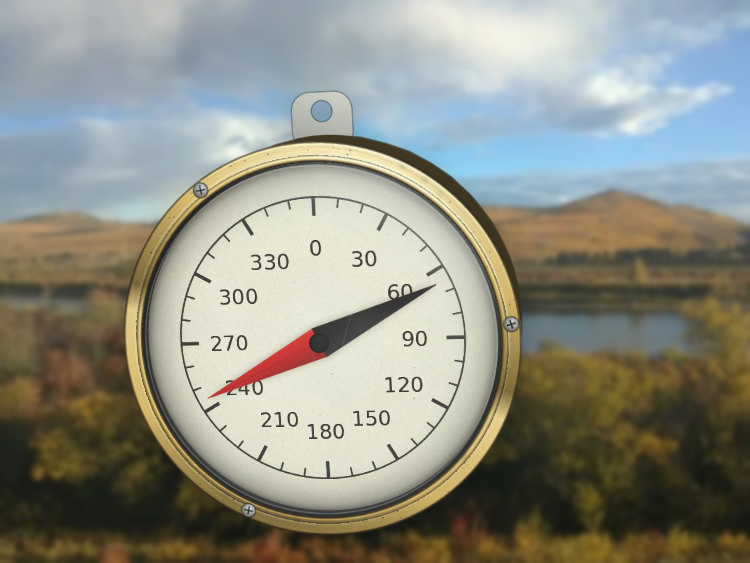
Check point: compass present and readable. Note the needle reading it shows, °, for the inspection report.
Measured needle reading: 245 °
